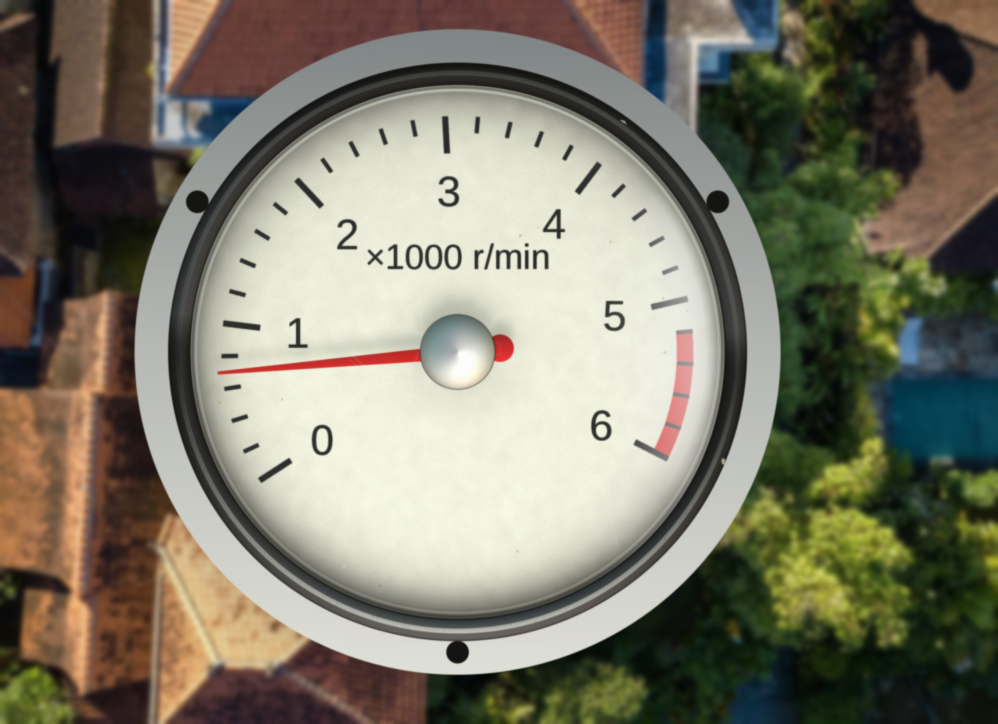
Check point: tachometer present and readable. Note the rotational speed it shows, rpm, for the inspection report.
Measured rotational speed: 700 rpm
